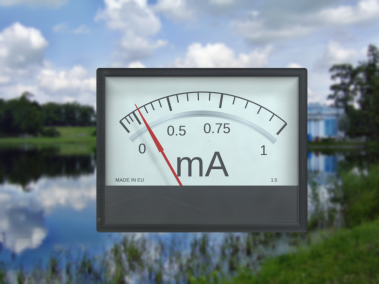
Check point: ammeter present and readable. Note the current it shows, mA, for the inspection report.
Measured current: 0.3 mA
